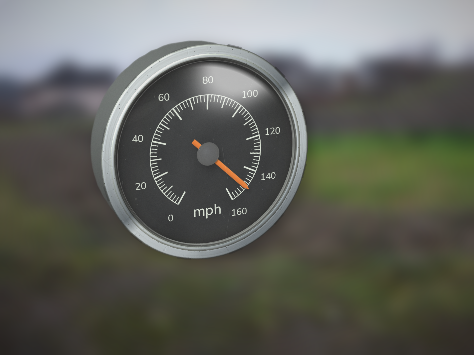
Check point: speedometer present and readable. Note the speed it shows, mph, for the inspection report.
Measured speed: 150 mph
